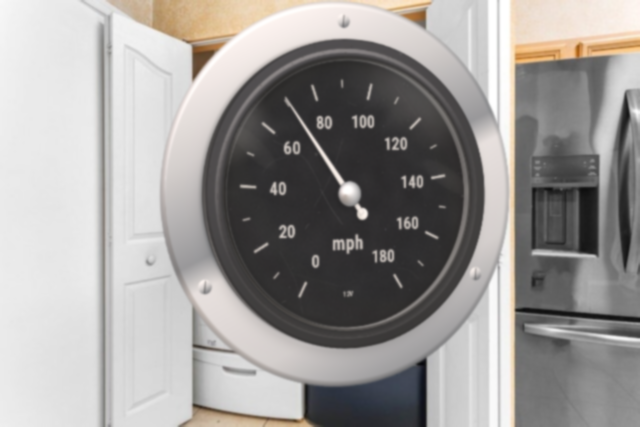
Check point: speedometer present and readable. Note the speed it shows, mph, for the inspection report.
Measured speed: 70 mph
